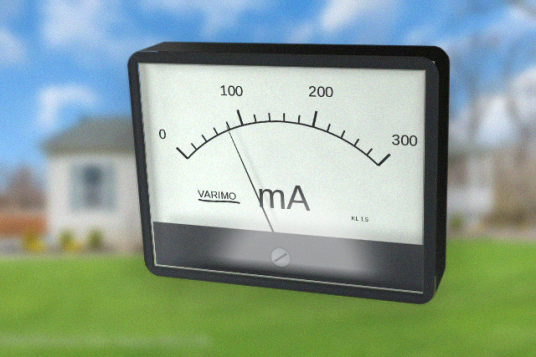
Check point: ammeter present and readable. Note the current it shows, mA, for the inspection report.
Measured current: 80 mA
